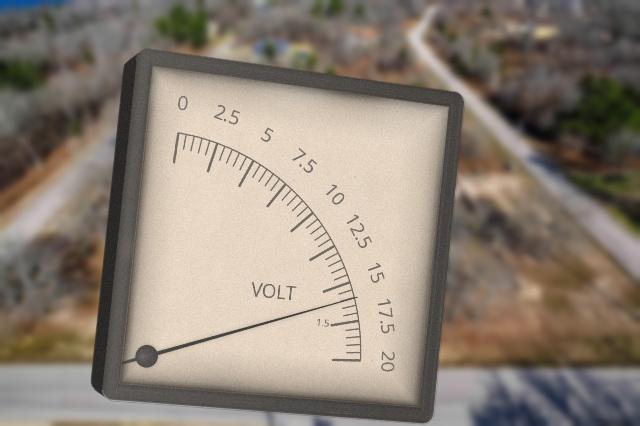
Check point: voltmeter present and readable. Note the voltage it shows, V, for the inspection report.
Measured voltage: 16 V
